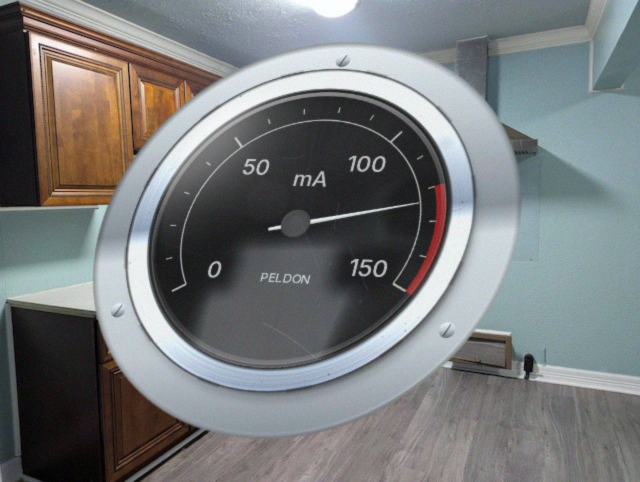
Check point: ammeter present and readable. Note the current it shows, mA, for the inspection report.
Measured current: 125 mA
